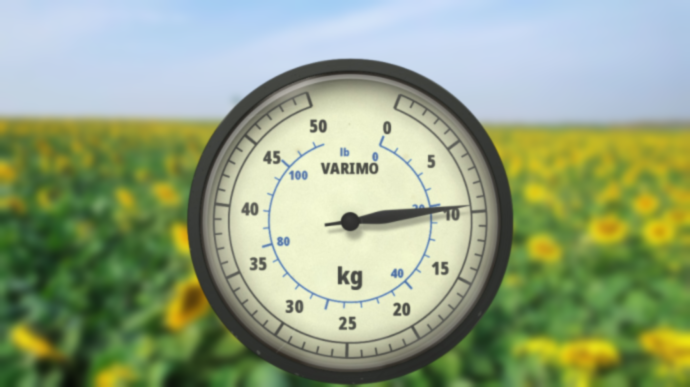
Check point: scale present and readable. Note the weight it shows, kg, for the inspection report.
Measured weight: 9.5 kg
